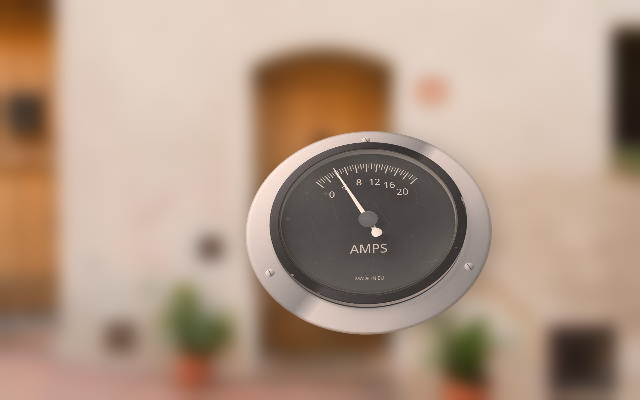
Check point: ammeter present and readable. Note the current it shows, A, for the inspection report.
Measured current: 4 A
